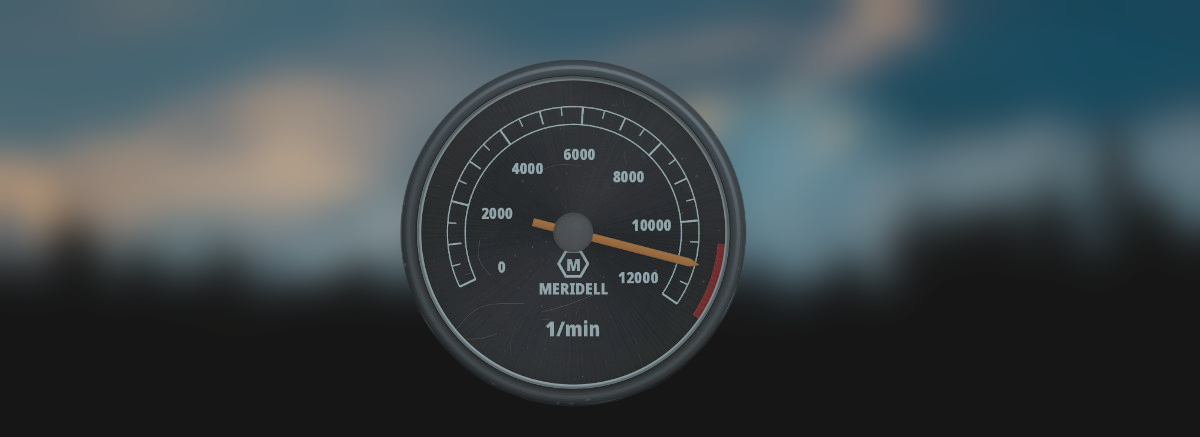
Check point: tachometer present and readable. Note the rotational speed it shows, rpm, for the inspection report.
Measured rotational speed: 11000 rpm
